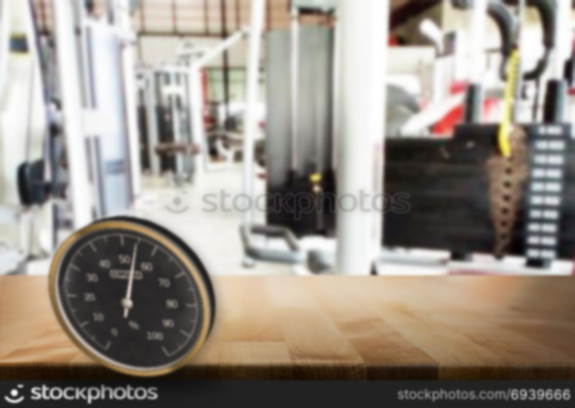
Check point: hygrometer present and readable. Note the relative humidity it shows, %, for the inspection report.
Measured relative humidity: 55 %
